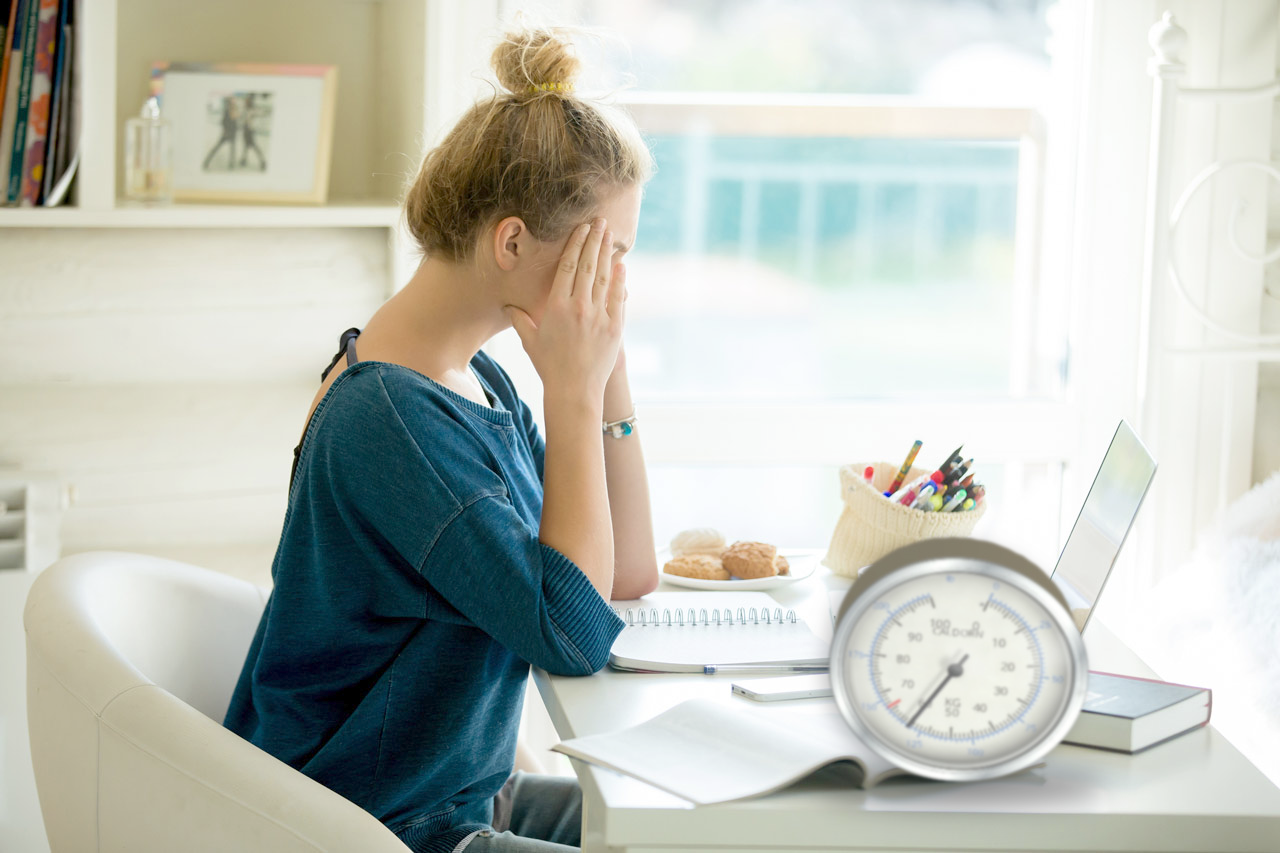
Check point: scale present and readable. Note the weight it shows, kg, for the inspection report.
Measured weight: 60 kg
